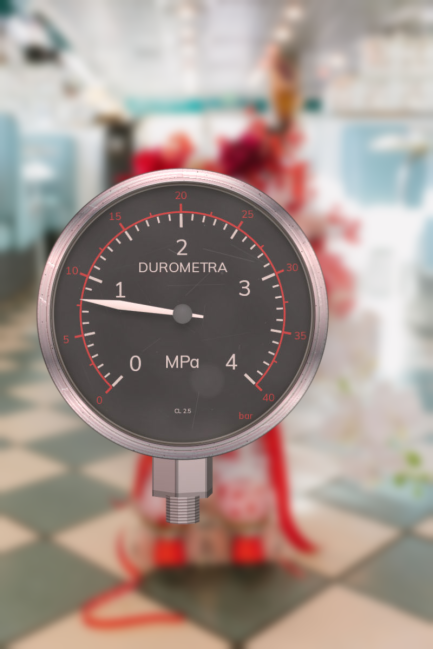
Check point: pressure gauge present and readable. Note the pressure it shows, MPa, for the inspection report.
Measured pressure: 0.8 MPa
